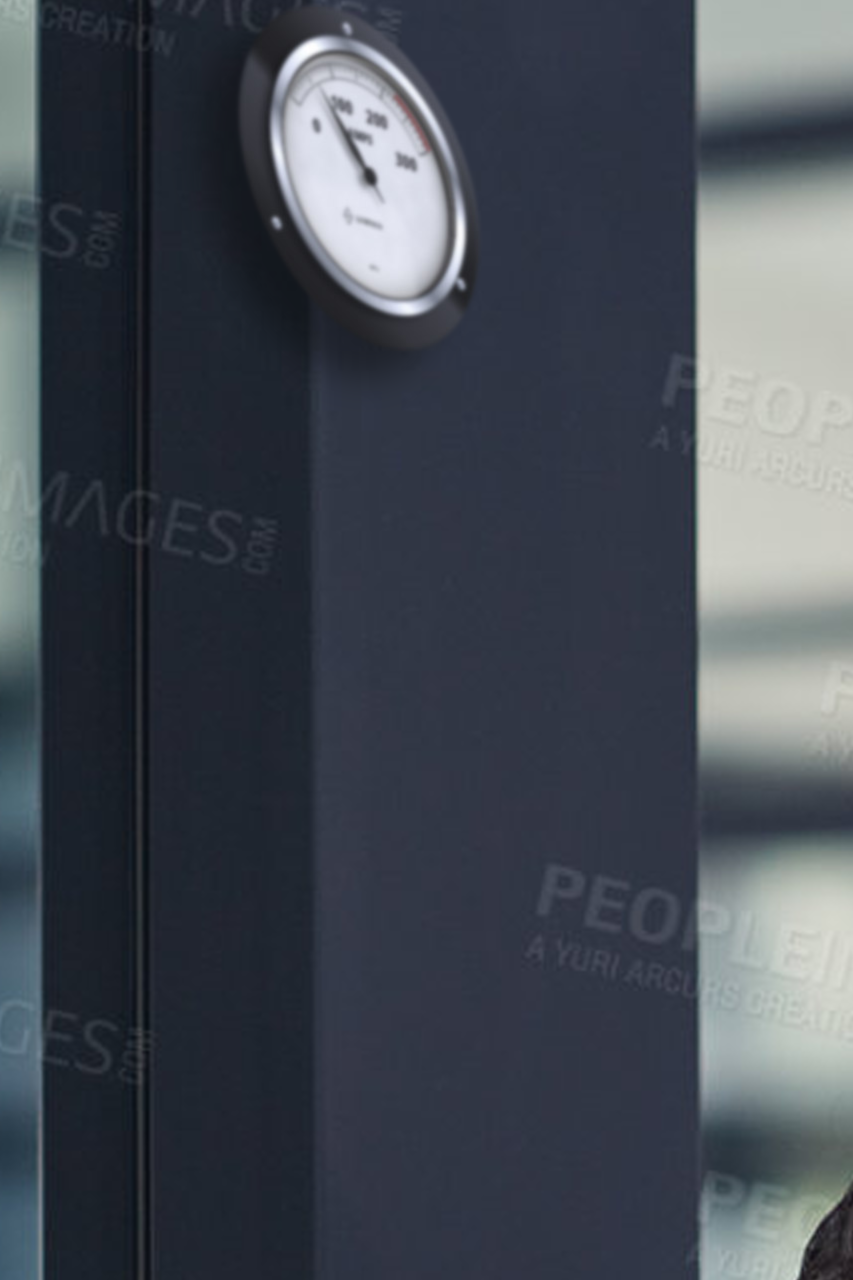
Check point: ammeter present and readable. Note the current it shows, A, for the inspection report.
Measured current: 50 A
